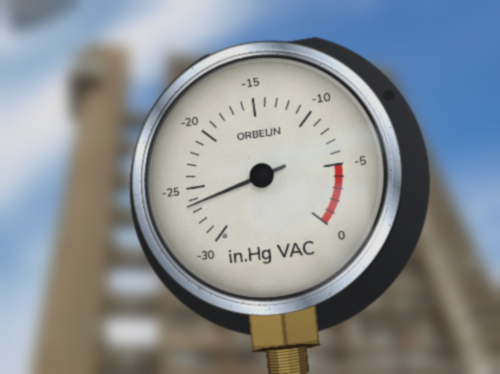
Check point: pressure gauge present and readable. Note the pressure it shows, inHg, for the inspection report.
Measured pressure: -26.5 inHg
